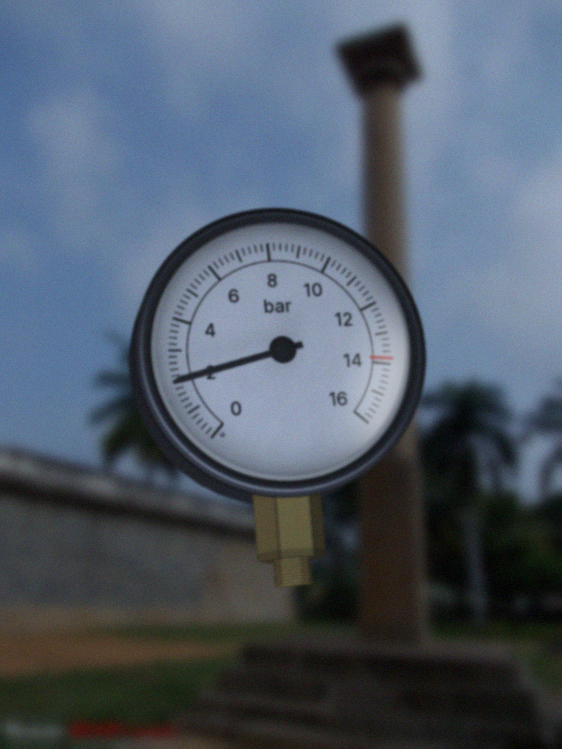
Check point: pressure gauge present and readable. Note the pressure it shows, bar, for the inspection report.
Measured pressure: 2 bar
